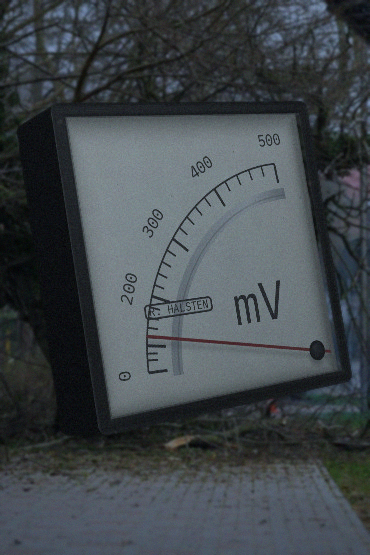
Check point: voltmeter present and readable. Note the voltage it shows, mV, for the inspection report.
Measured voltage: 120 mV
